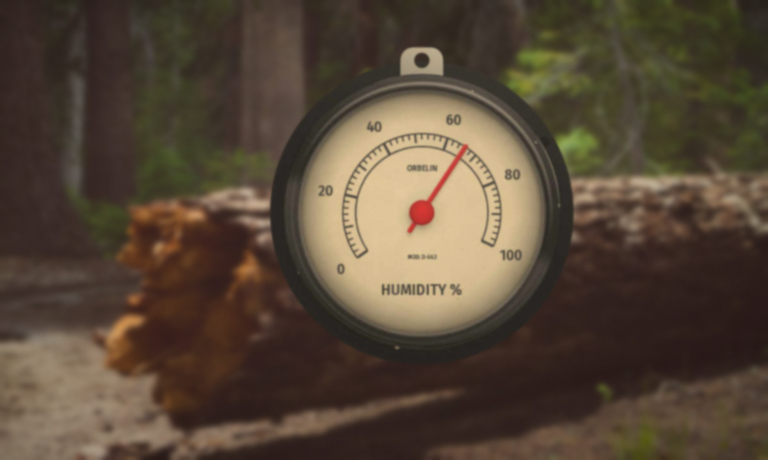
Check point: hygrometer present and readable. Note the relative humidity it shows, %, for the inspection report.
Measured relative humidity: 66 %
